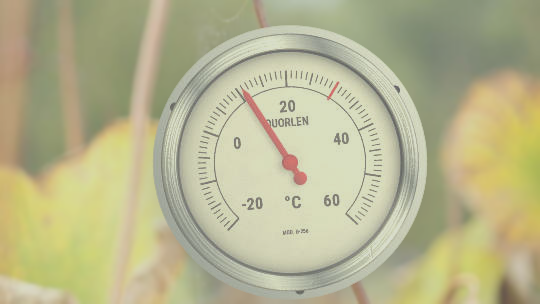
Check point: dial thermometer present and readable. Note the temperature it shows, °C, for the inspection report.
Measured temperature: 11 °C
